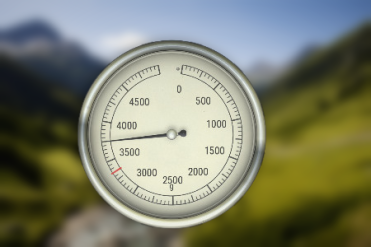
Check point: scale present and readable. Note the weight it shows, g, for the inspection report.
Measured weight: 3750 g
